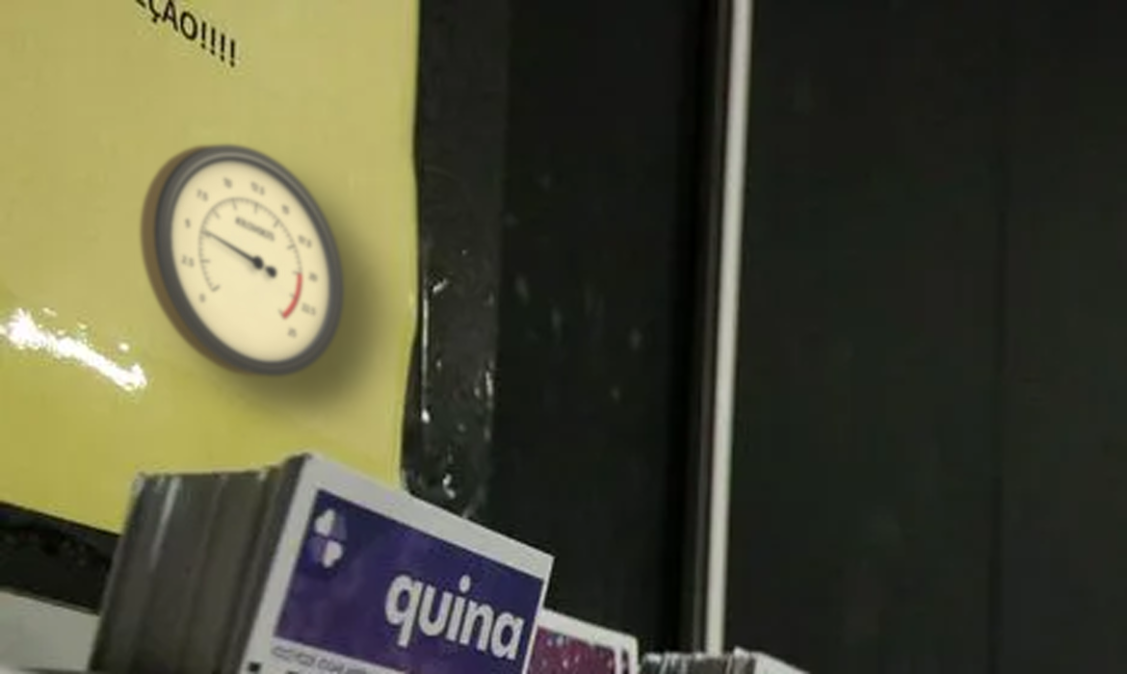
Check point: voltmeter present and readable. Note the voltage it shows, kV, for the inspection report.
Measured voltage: 5 kV
